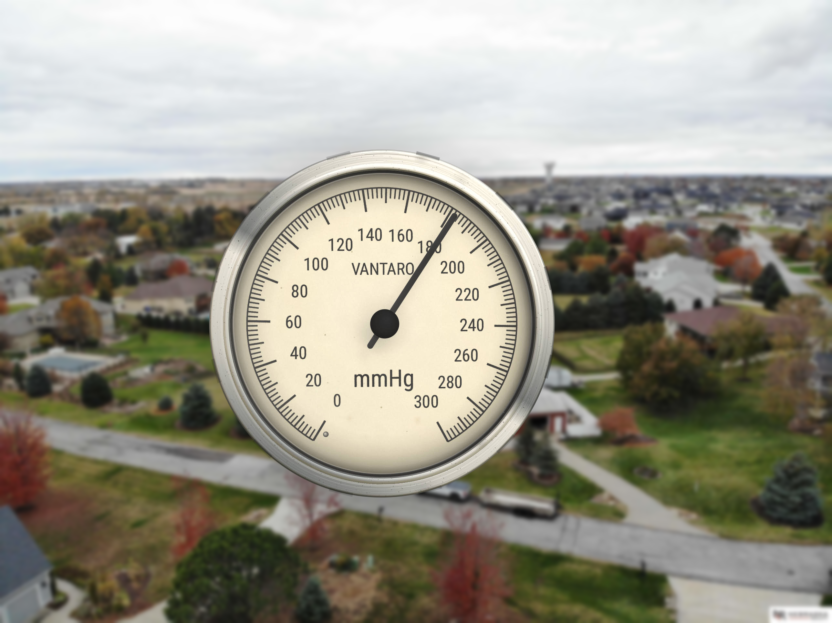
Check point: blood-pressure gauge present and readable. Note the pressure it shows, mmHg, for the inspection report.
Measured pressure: 182 mmHg
